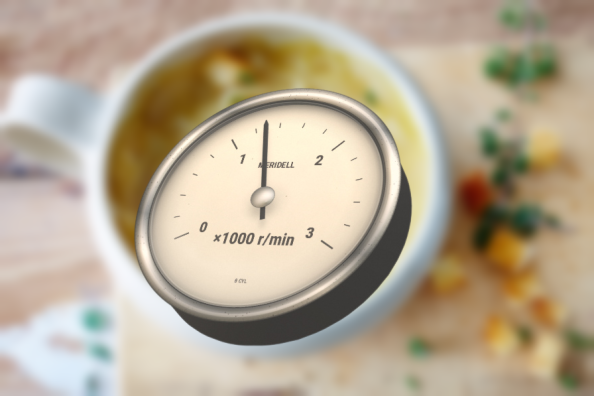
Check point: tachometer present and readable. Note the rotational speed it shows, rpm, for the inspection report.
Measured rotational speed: 1300 rpm
